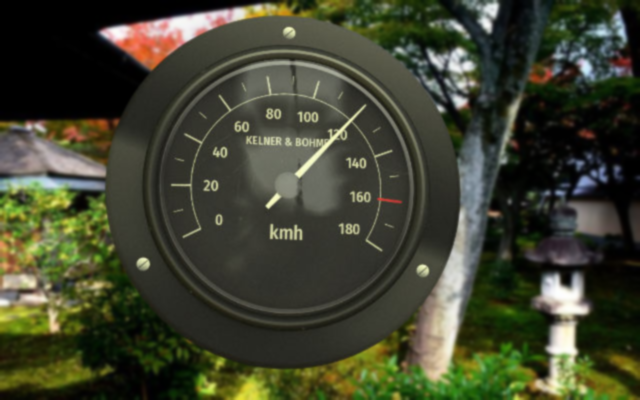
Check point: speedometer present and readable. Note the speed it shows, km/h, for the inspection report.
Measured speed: 120 km/h
